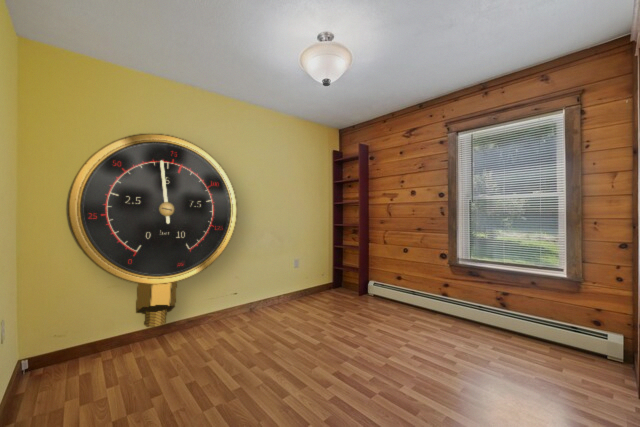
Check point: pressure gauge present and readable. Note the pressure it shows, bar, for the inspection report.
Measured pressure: 4.75 bar
